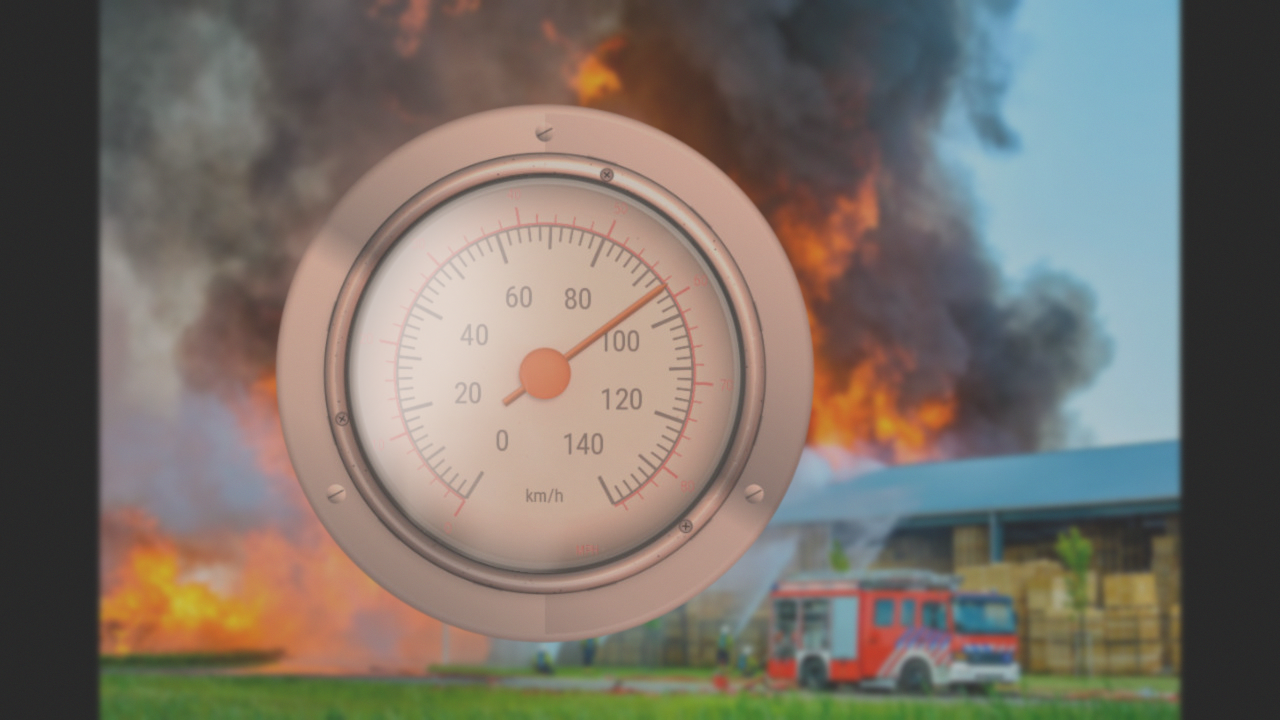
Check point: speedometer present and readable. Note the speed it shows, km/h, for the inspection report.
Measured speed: 94 km/h
